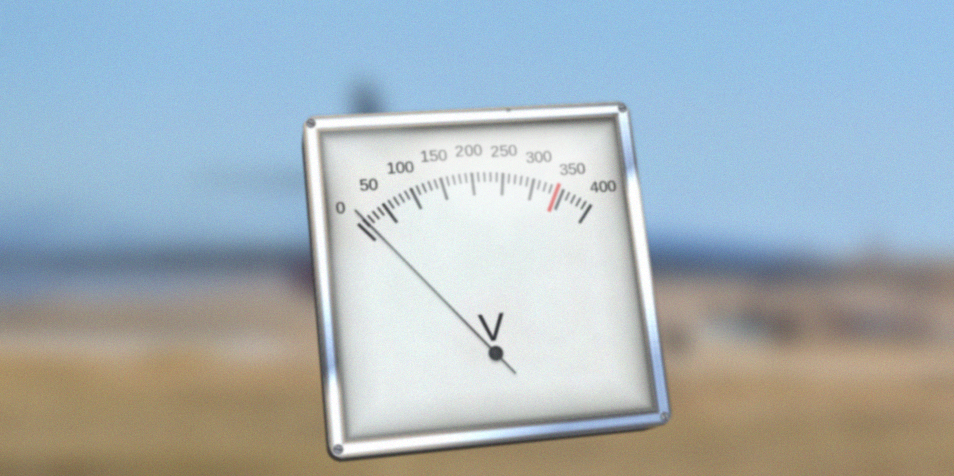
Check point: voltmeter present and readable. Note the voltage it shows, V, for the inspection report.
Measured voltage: 10 V
